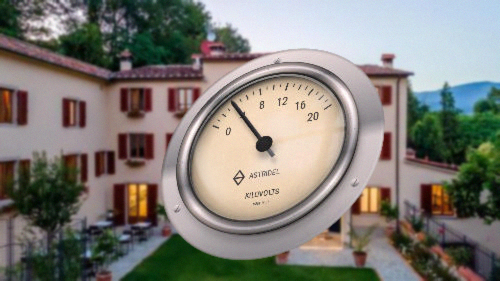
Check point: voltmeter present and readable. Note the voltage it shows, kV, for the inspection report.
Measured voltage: 4 kV
